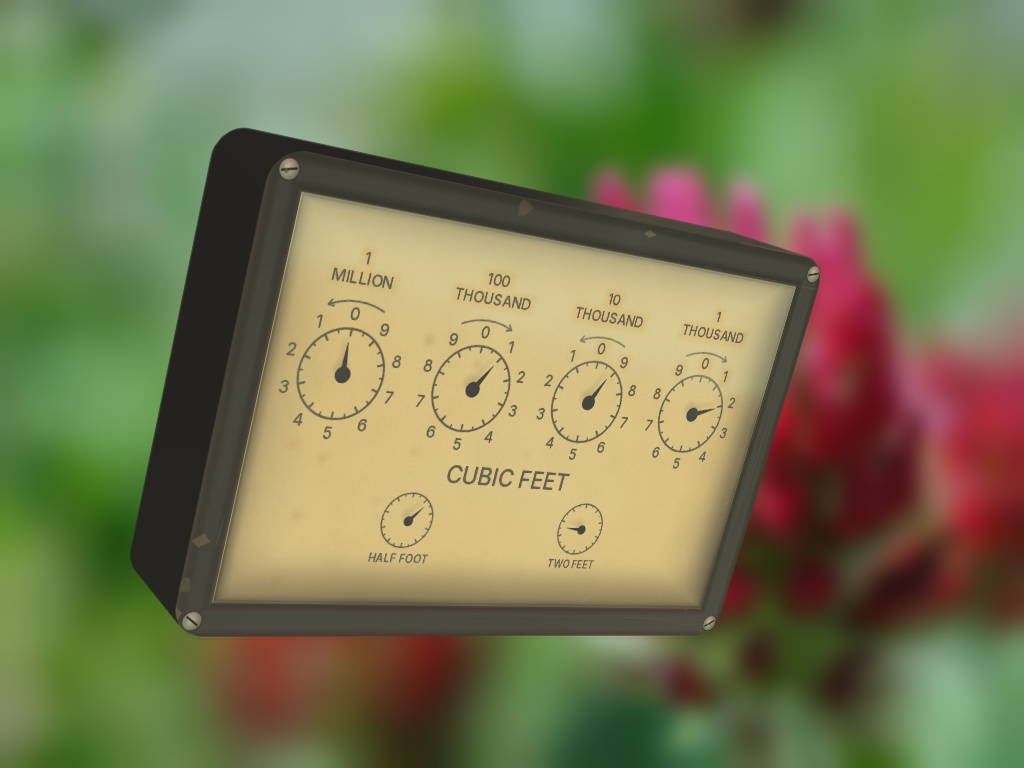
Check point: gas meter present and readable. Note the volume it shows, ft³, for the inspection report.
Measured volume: 9200 ft³
